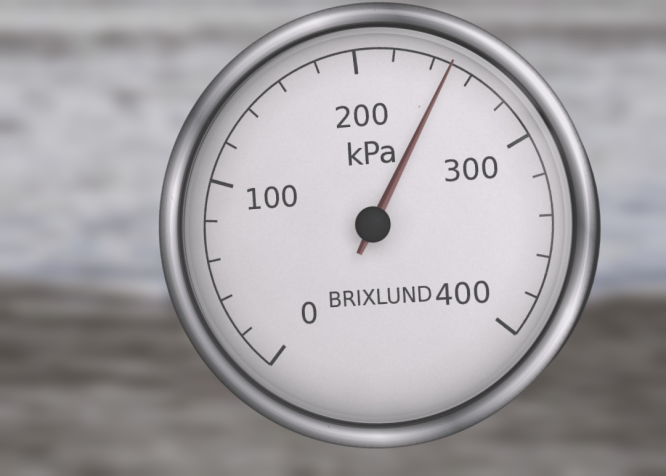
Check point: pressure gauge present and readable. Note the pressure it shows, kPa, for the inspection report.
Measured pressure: 250 kPa
